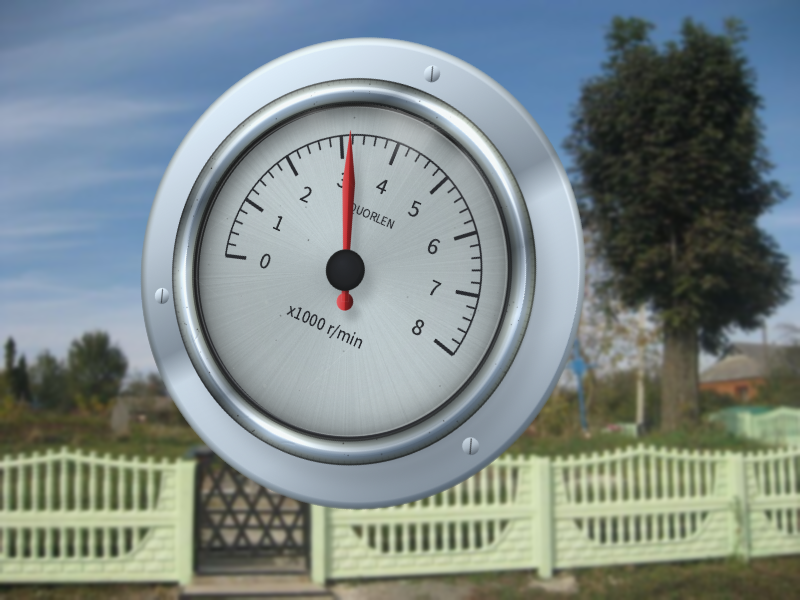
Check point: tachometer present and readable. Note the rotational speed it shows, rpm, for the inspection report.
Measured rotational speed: 3200 rpm
